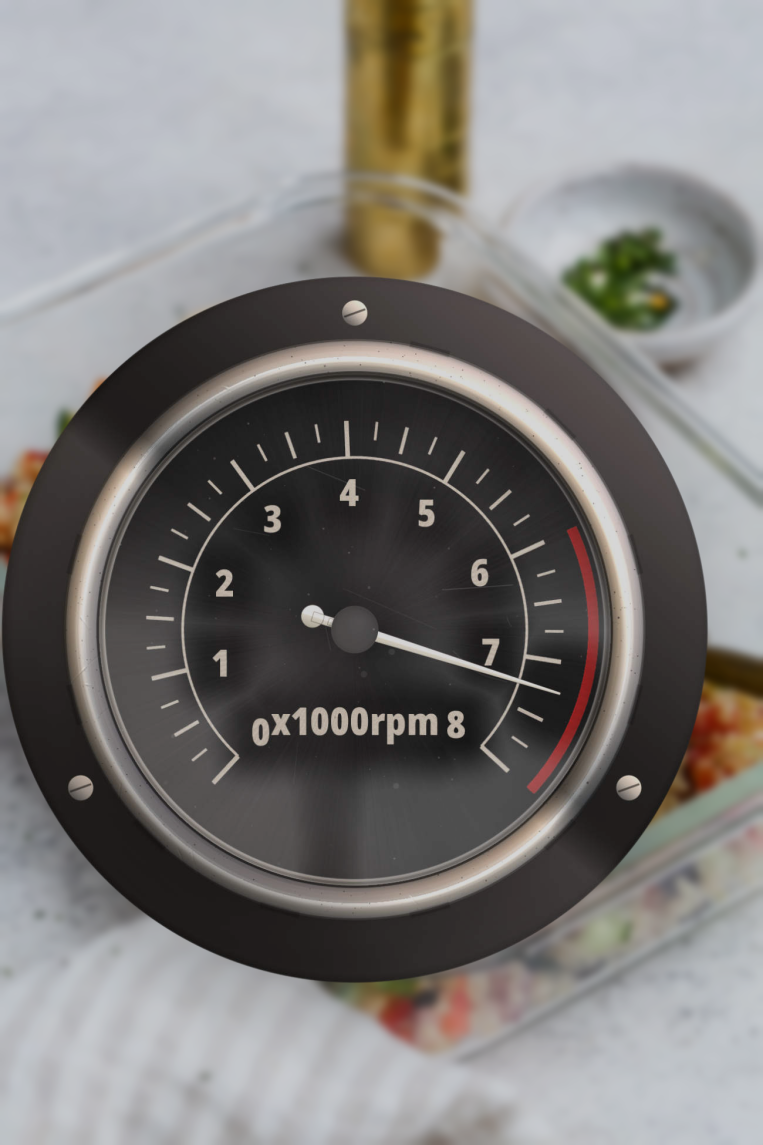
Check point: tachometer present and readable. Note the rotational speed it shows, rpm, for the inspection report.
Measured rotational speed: 7250 rpm
